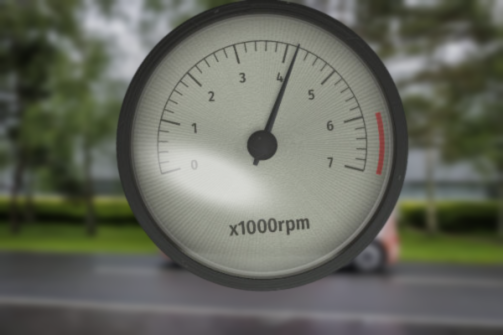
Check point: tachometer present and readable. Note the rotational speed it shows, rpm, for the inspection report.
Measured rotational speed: 4200 rpm
